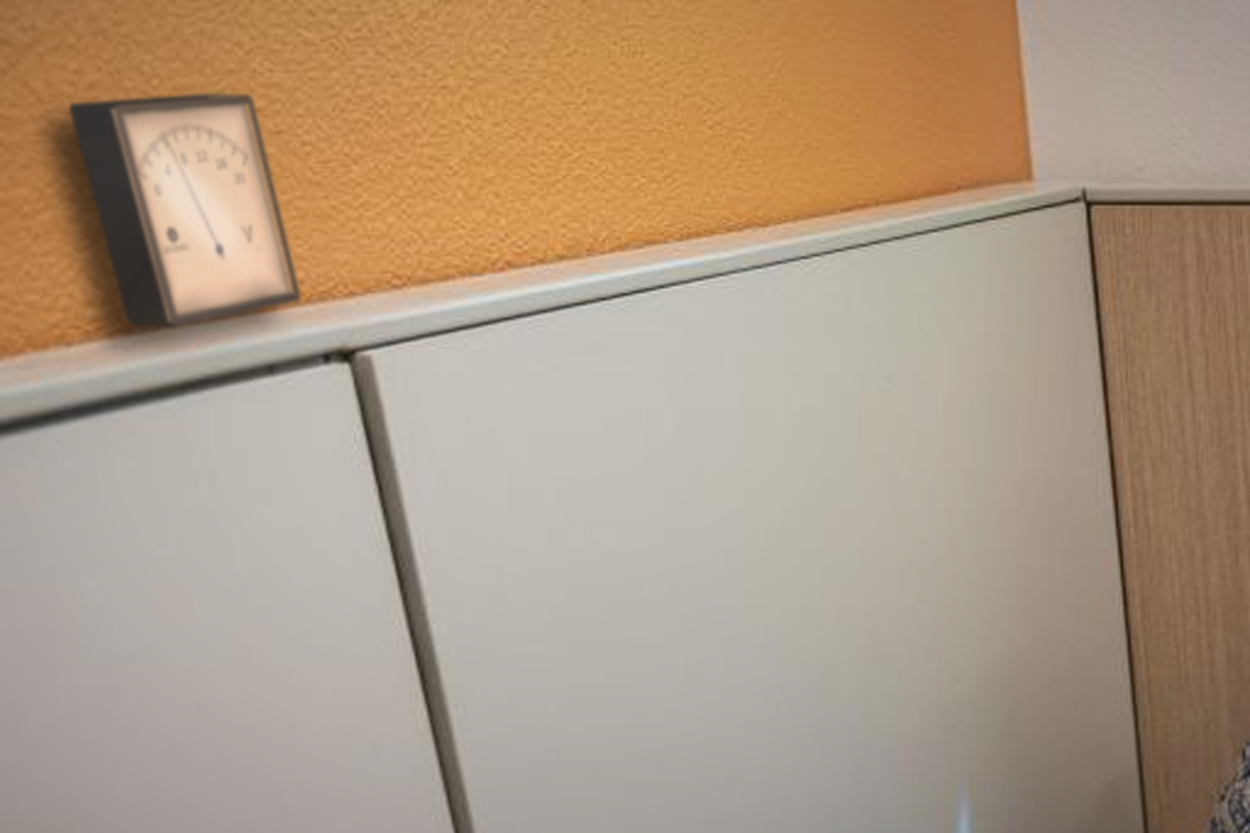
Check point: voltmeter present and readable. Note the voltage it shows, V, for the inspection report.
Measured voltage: 6 V
